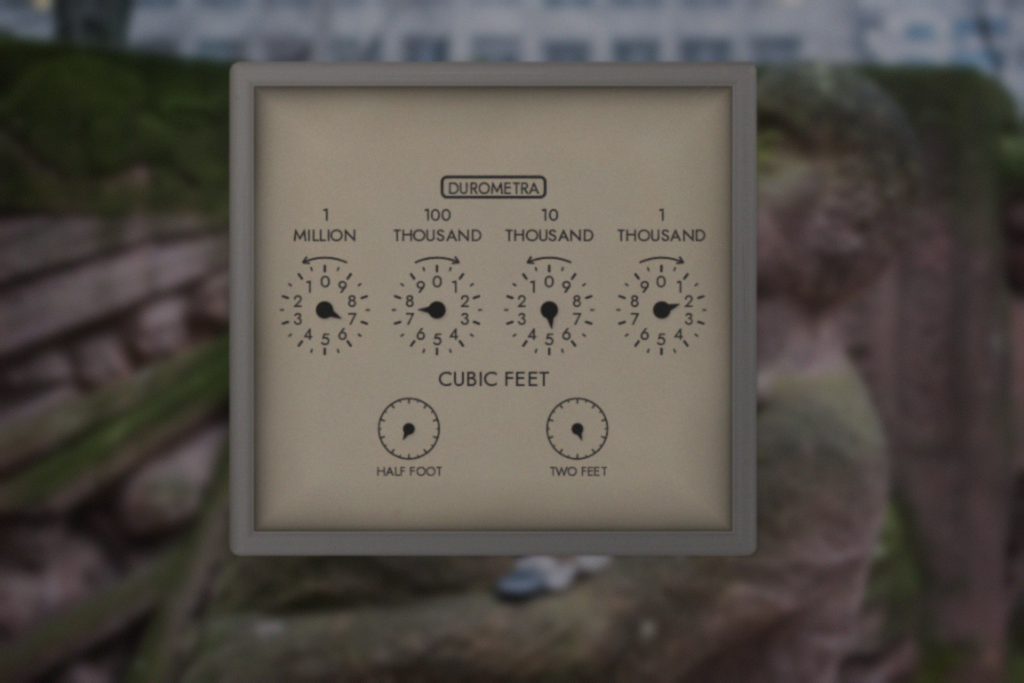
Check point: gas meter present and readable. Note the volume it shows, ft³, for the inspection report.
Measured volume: 675200 ft³
